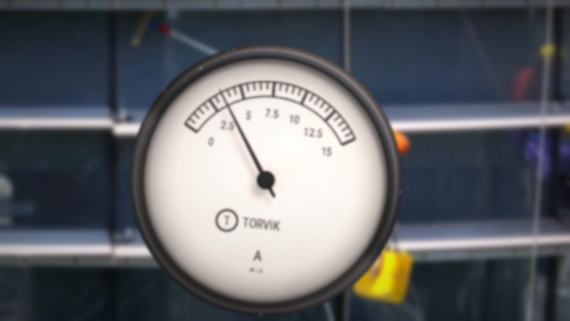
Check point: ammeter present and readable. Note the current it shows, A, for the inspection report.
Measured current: 3.5 A
